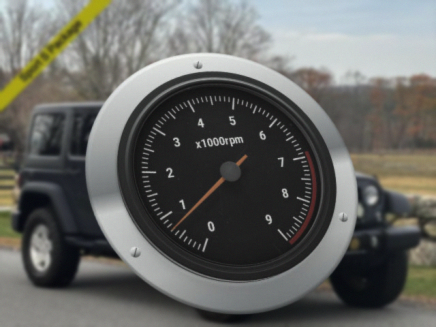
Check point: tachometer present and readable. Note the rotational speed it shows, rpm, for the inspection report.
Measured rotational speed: 700 rpm
